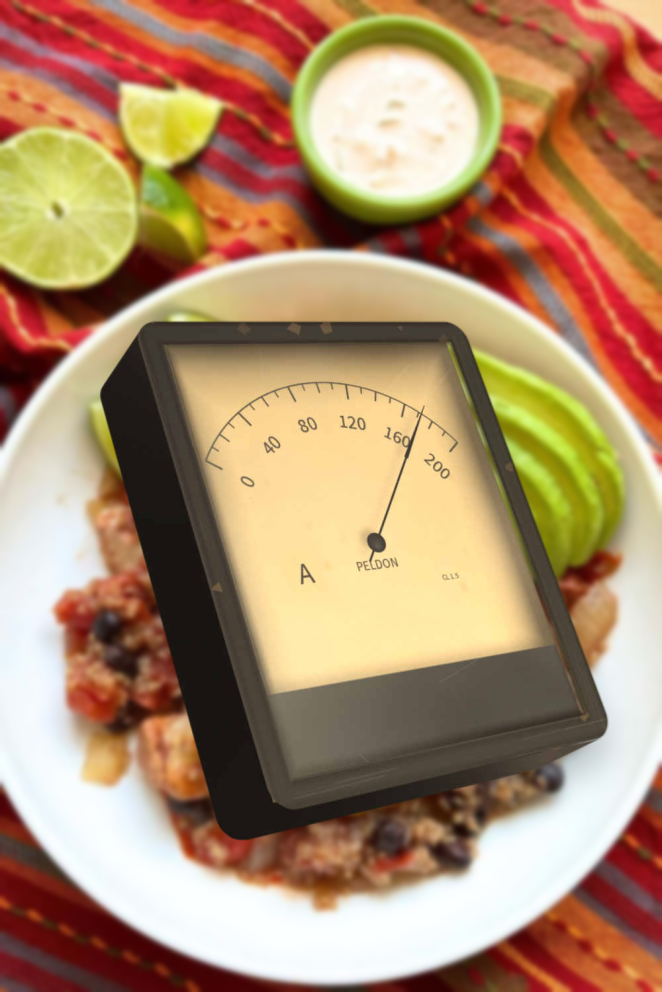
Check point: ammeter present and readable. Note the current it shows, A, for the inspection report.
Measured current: 170 A
